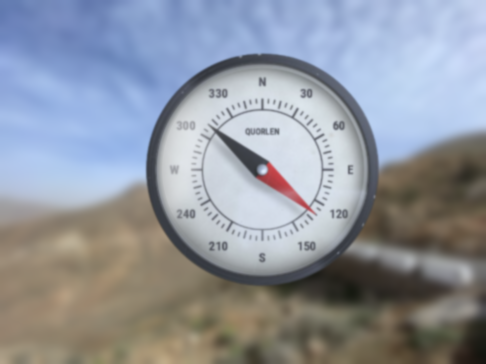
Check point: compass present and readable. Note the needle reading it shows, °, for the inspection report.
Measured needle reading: 130 °
